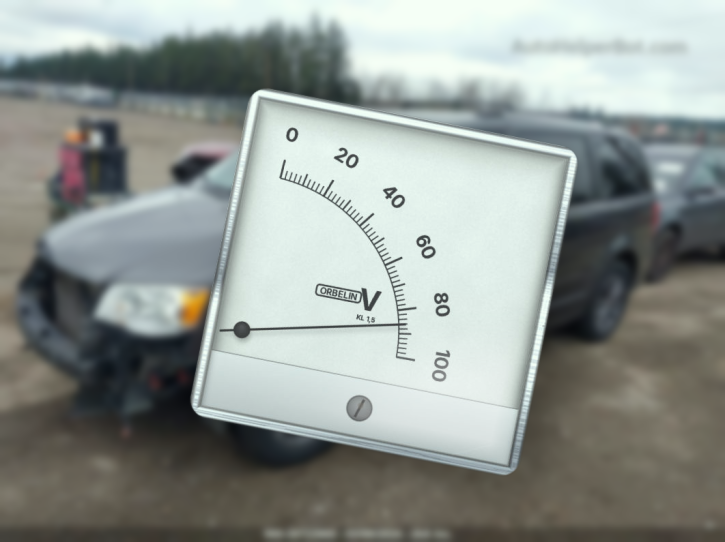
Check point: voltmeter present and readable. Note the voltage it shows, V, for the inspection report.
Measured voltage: 86 V
